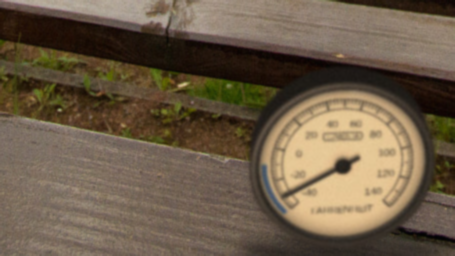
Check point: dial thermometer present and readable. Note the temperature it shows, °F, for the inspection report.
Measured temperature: -30 °F
